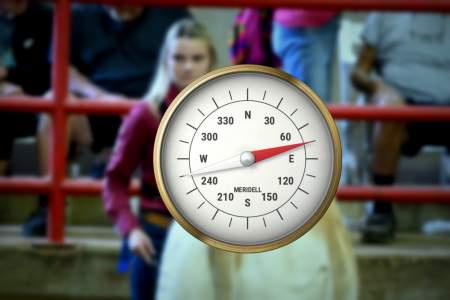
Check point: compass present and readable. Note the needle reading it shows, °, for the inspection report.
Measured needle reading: 75 °
